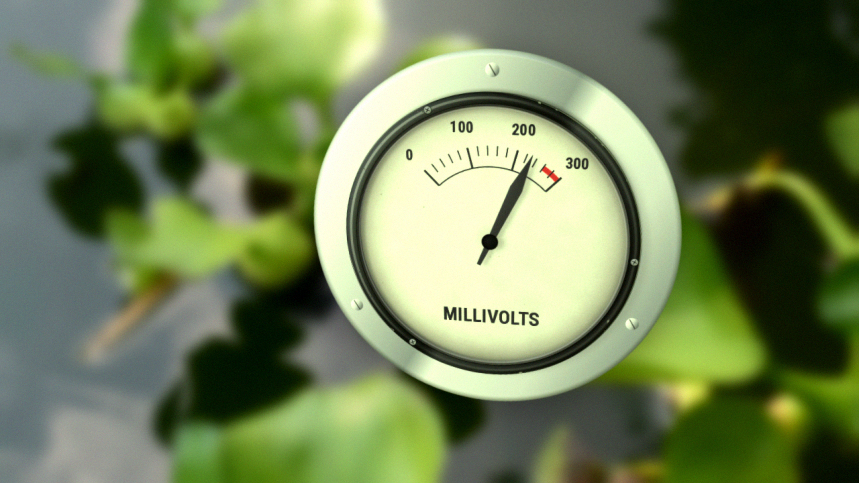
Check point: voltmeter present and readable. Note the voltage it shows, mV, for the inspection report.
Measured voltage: 230 mV
